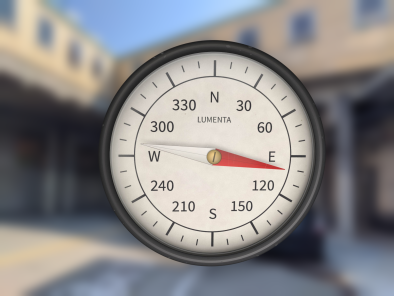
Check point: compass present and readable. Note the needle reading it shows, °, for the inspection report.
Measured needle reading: 100 °
